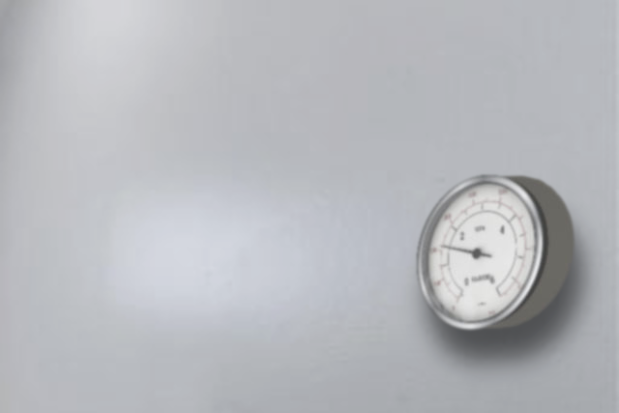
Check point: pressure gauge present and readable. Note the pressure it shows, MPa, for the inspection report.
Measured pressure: 1.5 MPa
